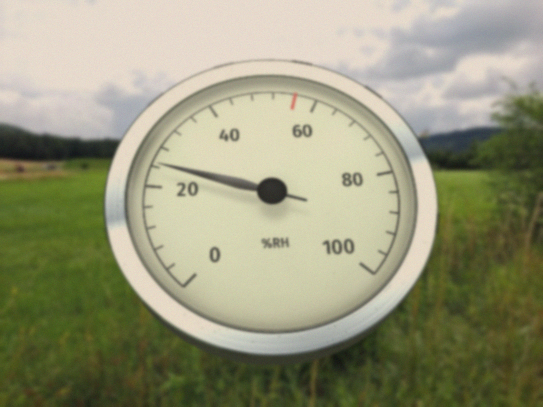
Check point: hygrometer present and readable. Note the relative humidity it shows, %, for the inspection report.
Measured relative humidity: 24 %
